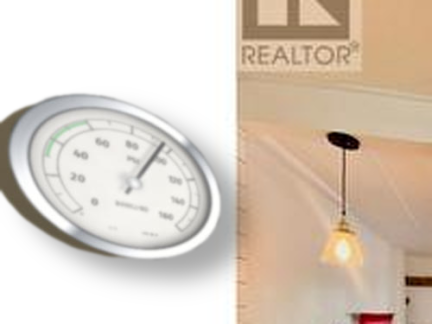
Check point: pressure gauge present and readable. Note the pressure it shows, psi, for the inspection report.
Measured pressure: 95 psi
